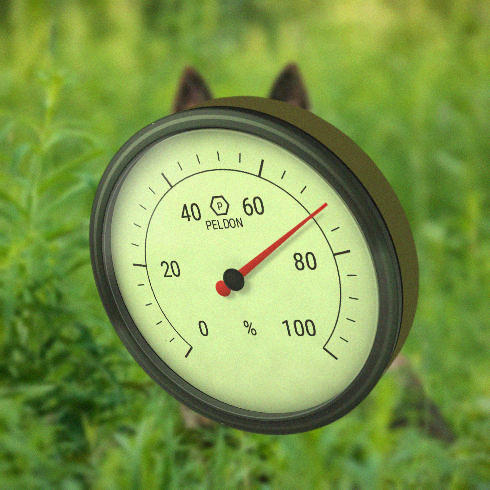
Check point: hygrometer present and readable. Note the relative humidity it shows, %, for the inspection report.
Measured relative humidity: 72 %
